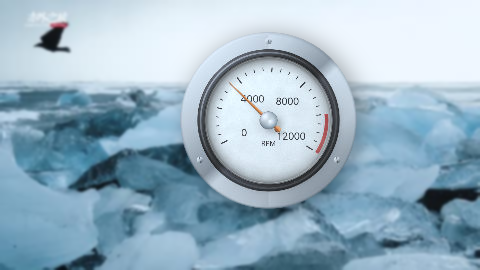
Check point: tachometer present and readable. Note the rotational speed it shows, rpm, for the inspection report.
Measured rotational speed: 3500 rpm
